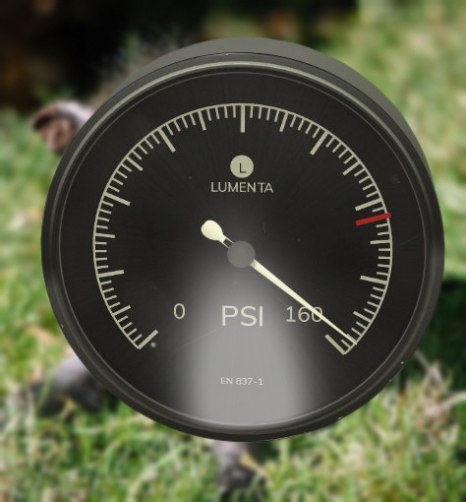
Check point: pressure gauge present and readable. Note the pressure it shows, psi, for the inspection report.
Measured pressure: 156 psi
